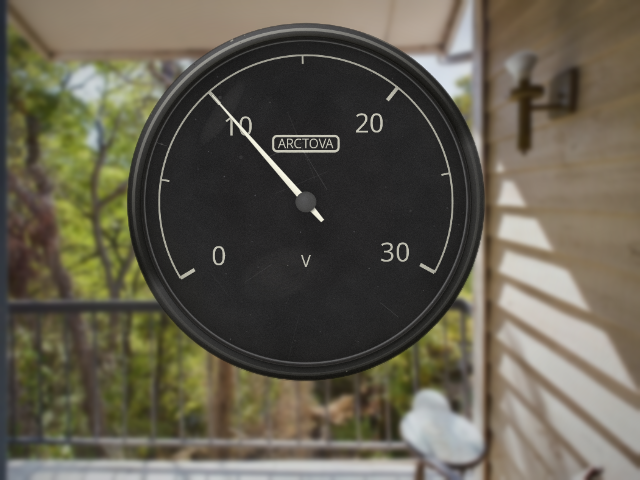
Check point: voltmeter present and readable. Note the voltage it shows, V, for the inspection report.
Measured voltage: 10 V
